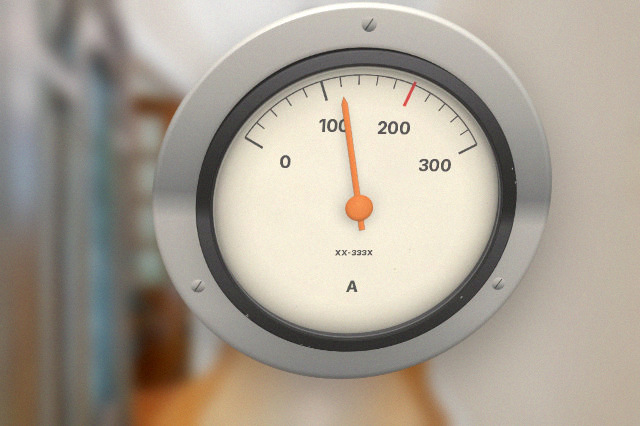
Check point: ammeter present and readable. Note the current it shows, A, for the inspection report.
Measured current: 120 A
